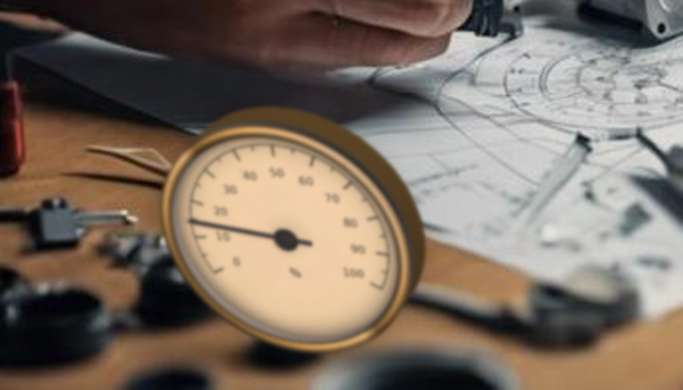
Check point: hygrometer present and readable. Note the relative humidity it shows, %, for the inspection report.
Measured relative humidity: 15 %
